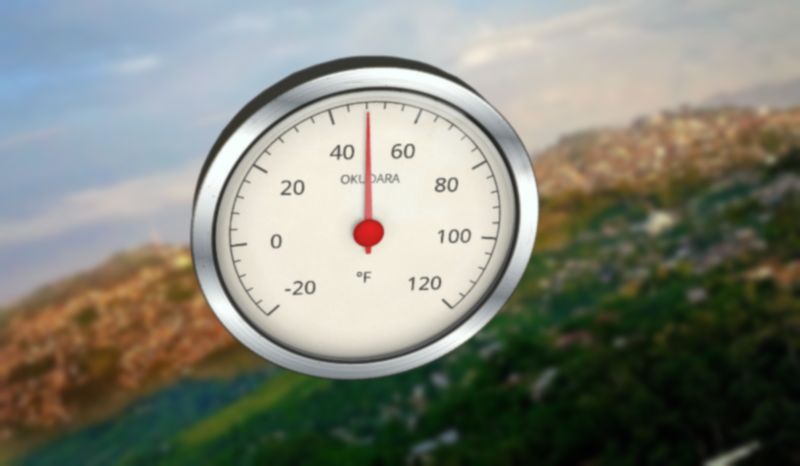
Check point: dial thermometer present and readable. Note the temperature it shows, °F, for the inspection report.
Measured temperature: 48 °F
